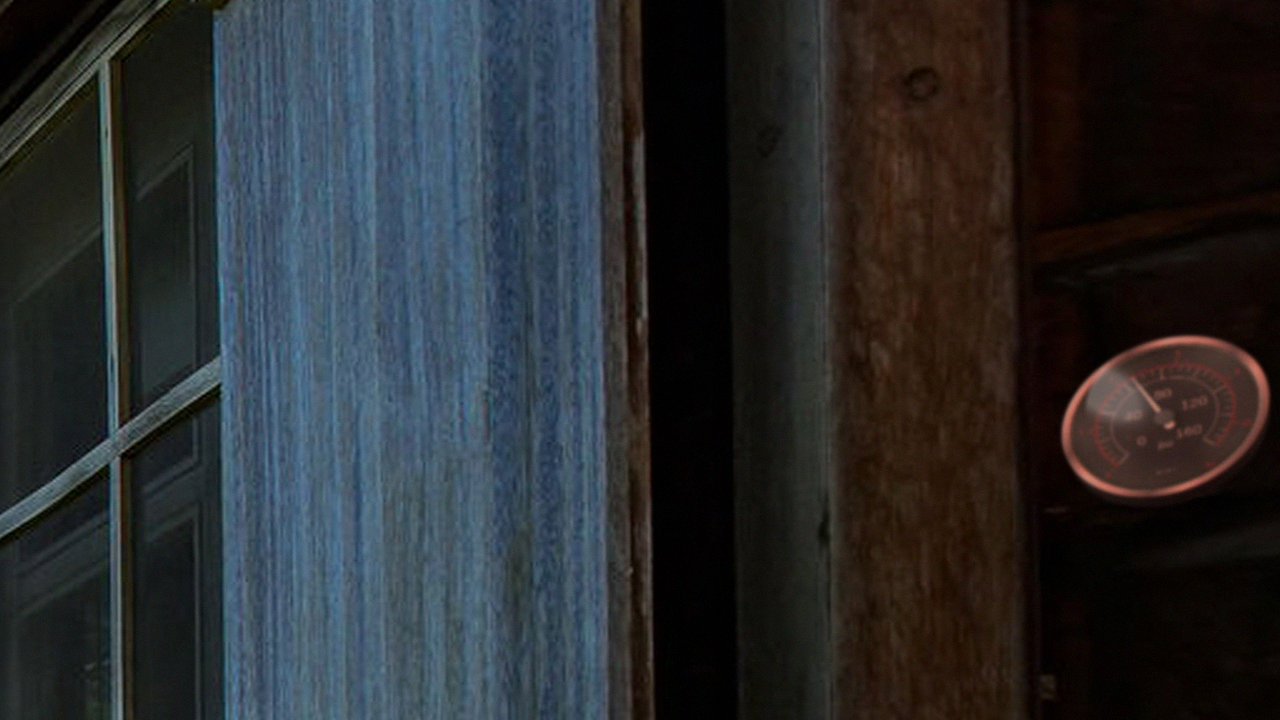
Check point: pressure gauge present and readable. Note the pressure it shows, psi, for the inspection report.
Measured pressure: 65 psi
